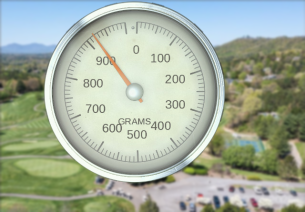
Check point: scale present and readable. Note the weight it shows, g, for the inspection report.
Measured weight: 920 g
